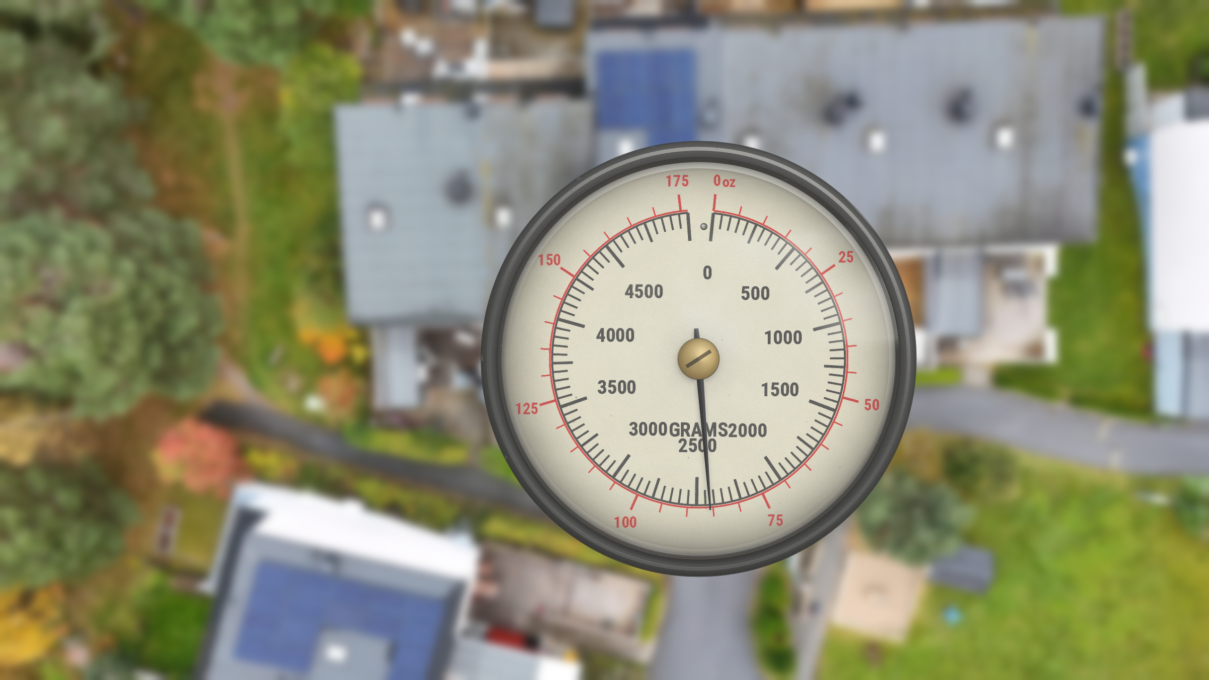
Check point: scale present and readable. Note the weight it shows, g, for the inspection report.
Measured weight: 2425 g
